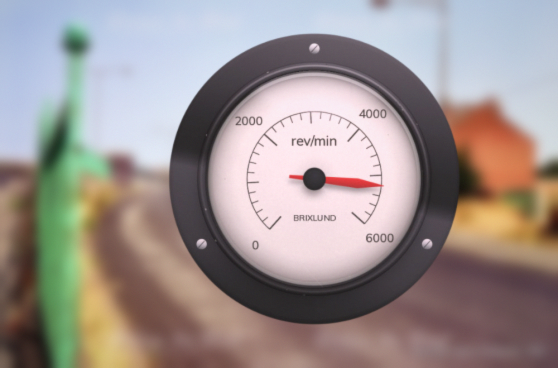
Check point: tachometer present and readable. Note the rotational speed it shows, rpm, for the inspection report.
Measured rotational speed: 5200 rpm
